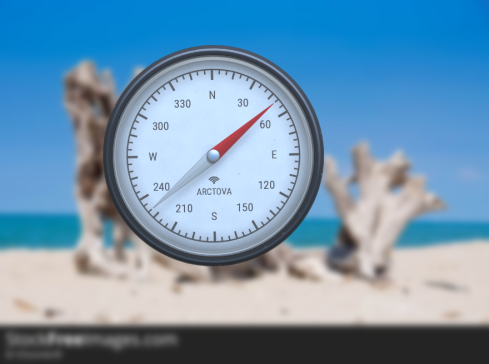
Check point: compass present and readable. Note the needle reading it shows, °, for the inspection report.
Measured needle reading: 50 °
